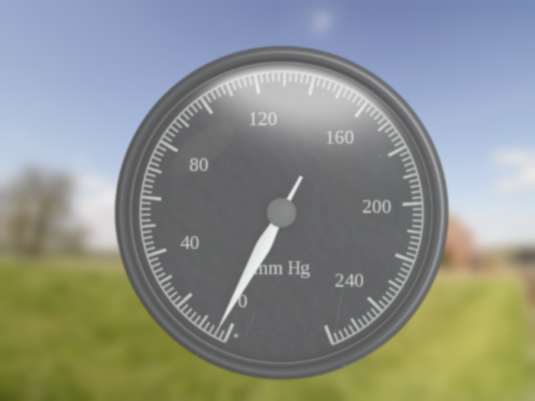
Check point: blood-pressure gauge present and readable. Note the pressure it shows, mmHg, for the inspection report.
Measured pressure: 4 mmHg
